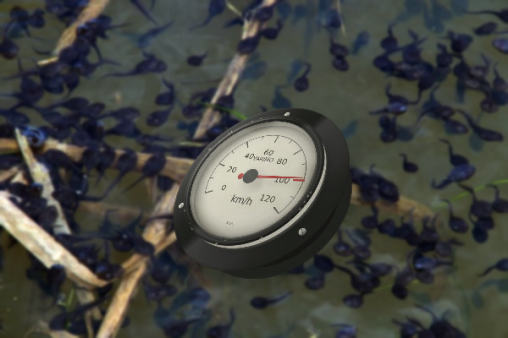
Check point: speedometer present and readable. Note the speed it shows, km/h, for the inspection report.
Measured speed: 100 km/h
